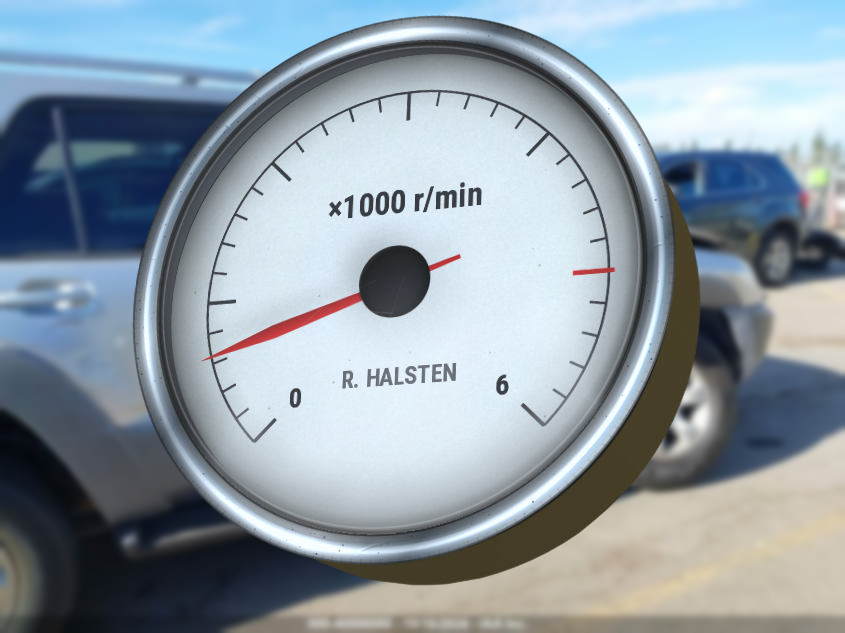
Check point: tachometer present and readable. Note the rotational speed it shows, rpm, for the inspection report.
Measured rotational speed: 600 rpm
